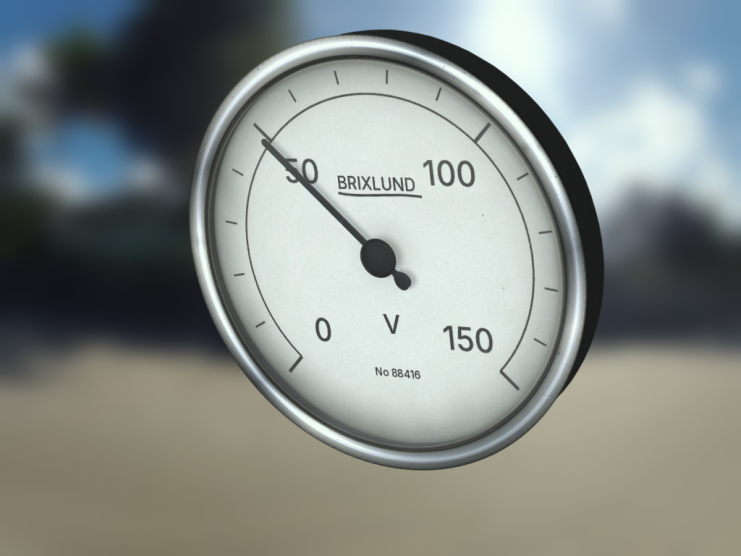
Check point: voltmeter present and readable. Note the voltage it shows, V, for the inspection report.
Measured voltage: 50 V
